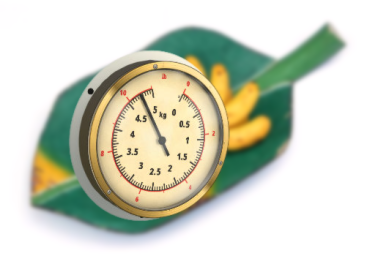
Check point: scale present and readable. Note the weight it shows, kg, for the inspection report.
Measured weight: 4.75 kg
